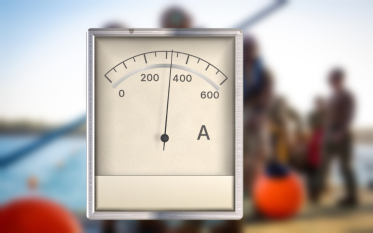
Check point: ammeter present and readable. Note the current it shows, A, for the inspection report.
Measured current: 325 A
